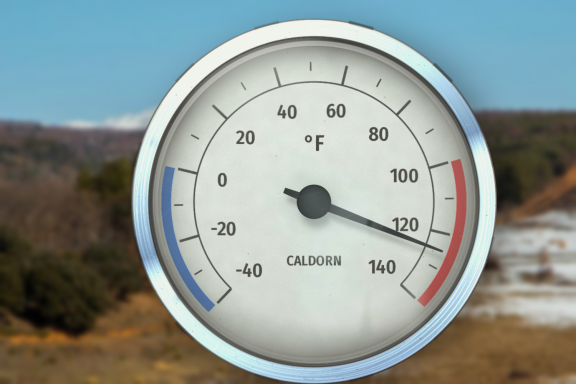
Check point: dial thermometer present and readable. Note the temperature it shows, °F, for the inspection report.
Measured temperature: 125 °F
